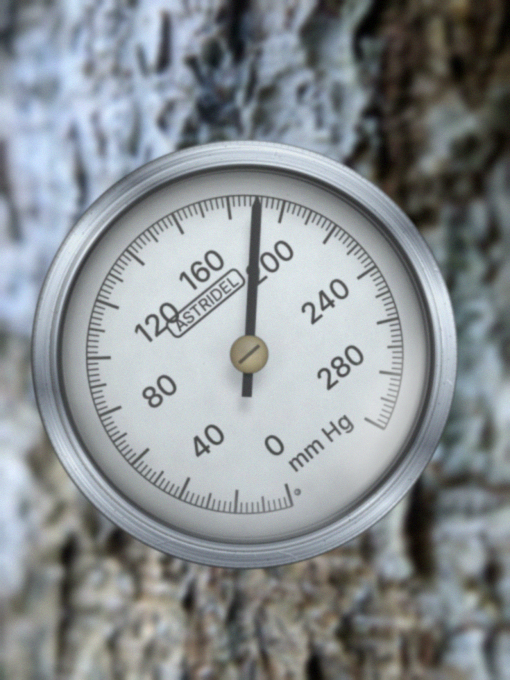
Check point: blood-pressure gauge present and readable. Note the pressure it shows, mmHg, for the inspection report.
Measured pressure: 190 mmHg
